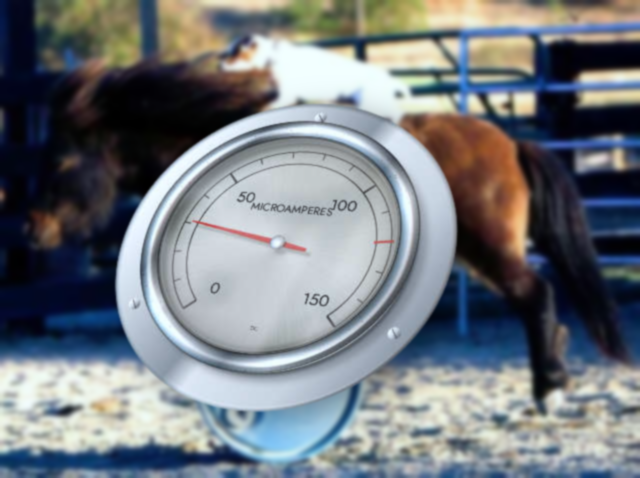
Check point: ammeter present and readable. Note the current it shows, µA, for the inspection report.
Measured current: 30 µA
